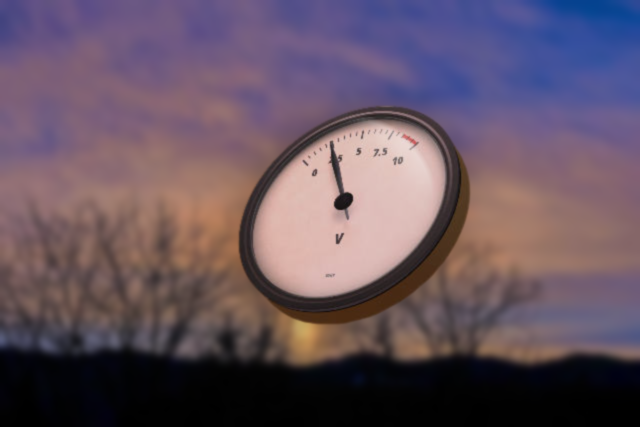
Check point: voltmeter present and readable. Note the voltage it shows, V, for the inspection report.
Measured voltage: 2.5 V
